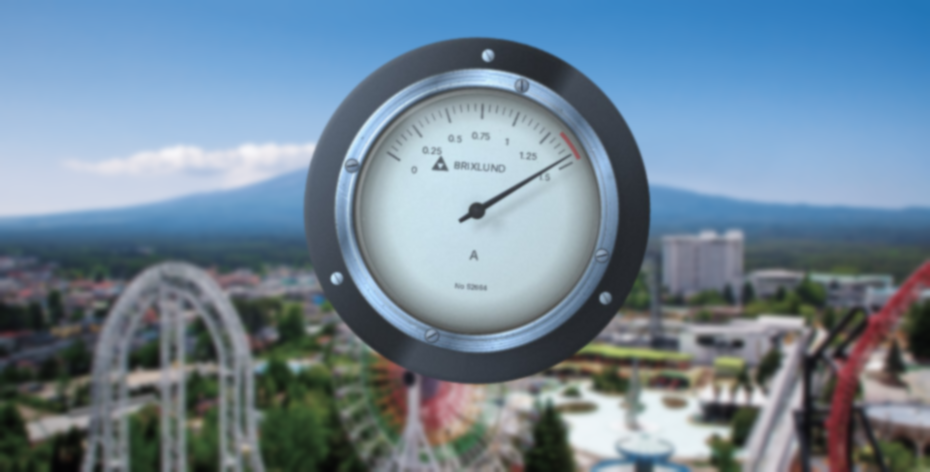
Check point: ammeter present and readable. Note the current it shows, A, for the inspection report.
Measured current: 1.45 A
